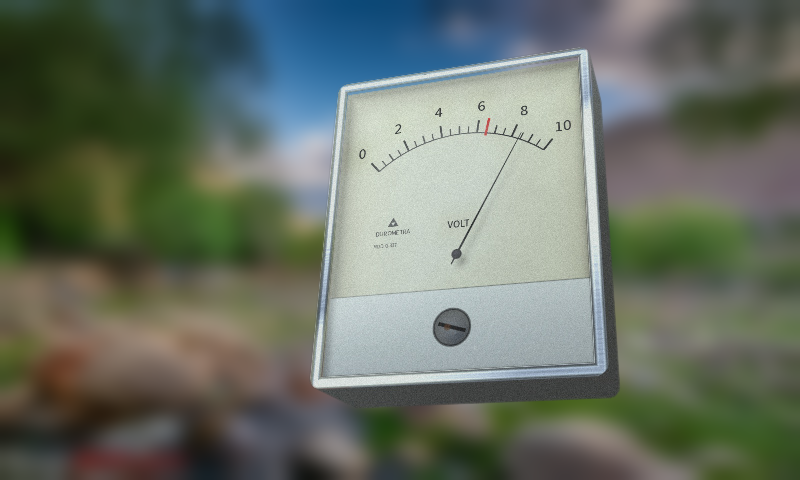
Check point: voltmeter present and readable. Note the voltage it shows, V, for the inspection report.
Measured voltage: 8.5 V
